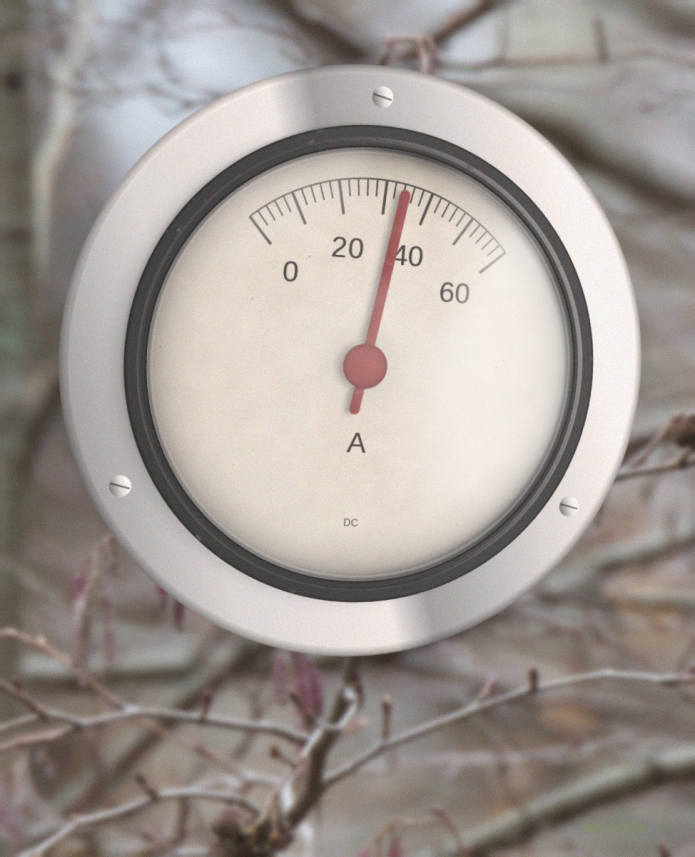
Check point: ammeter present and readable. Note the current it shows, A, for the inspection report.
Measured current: 34 A
